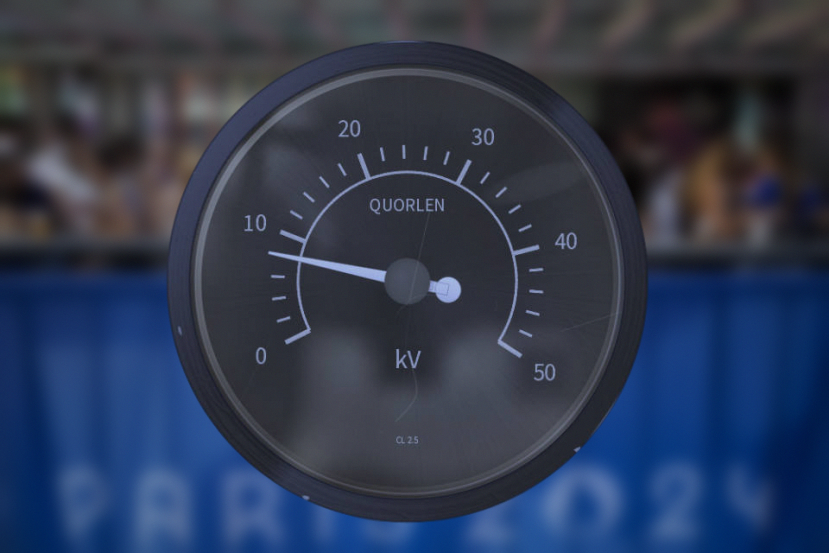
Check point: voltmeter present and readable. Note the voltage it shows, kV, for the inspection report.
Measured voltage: 8 kV
